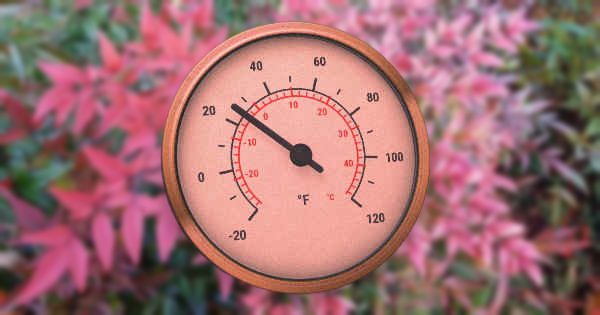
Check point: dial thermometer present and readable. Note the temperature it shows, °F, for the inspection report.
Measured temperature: 25 °F
